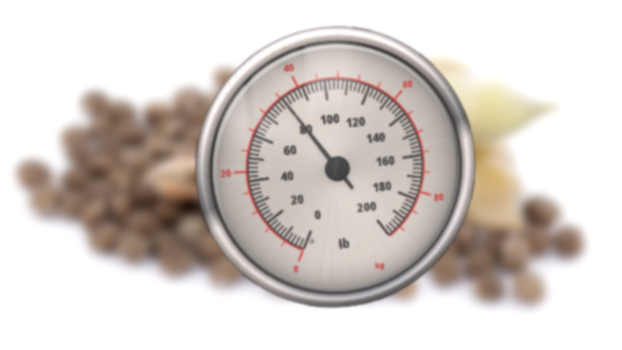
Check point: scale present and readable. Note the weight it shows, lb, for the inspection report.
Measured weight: 80 lb
